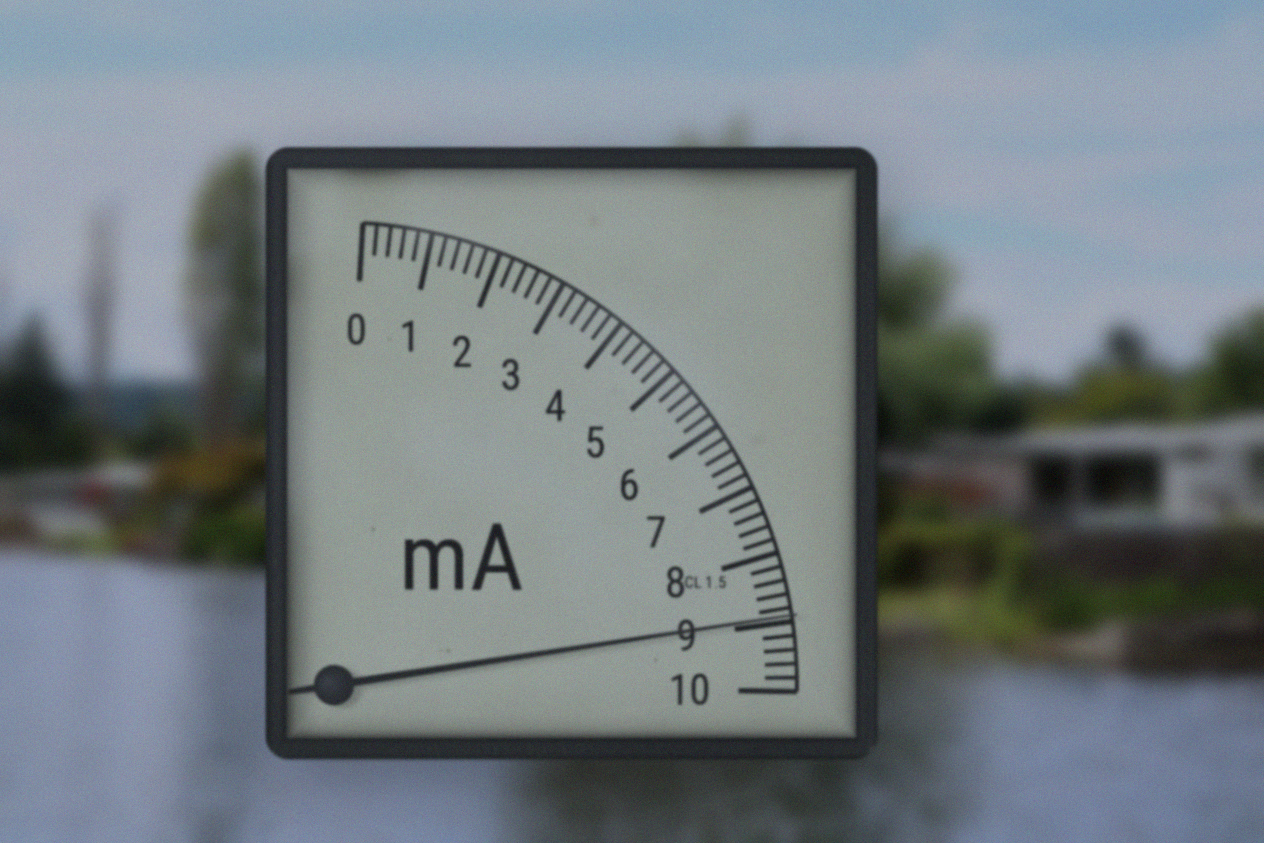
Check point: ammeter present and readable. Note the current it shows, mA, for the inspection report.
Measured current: 8.9 mA
